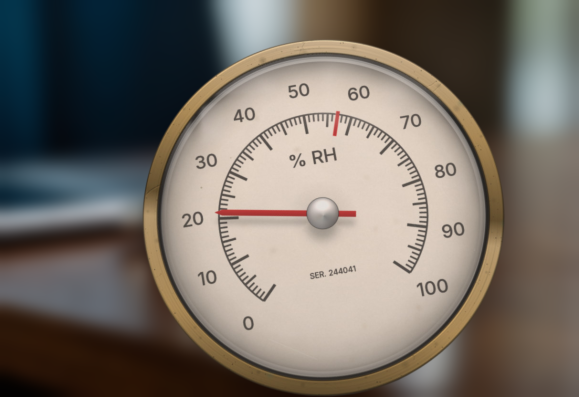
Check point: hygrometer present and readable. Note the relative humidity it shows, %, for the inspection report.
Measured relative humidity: 21 %
